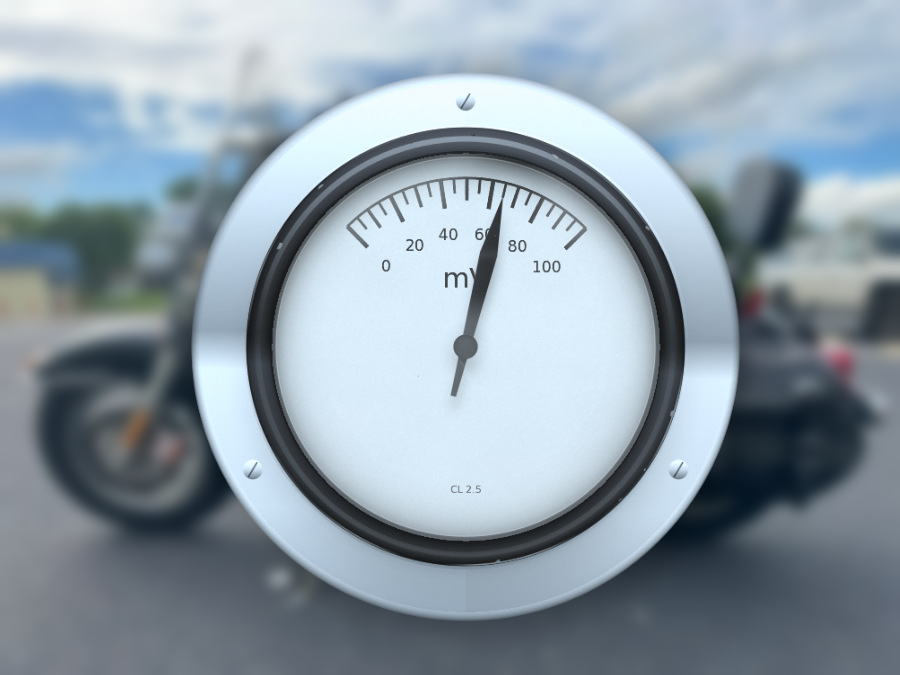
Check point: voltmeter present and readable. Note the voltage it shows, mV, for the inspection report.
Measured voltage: 65 mV
